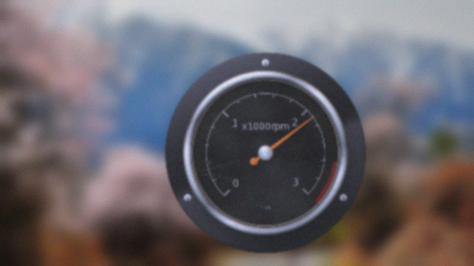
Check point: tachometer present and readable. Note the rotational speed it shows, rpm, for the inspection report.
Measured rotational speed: 2100 rpm
